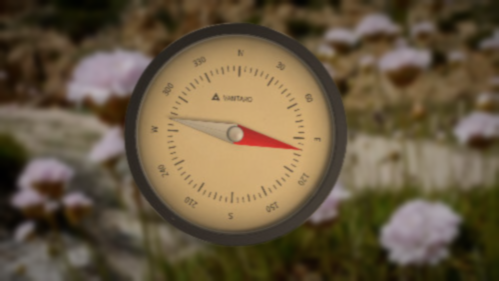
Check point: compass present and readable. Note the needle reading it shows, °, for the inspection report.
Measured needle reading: 100 °
